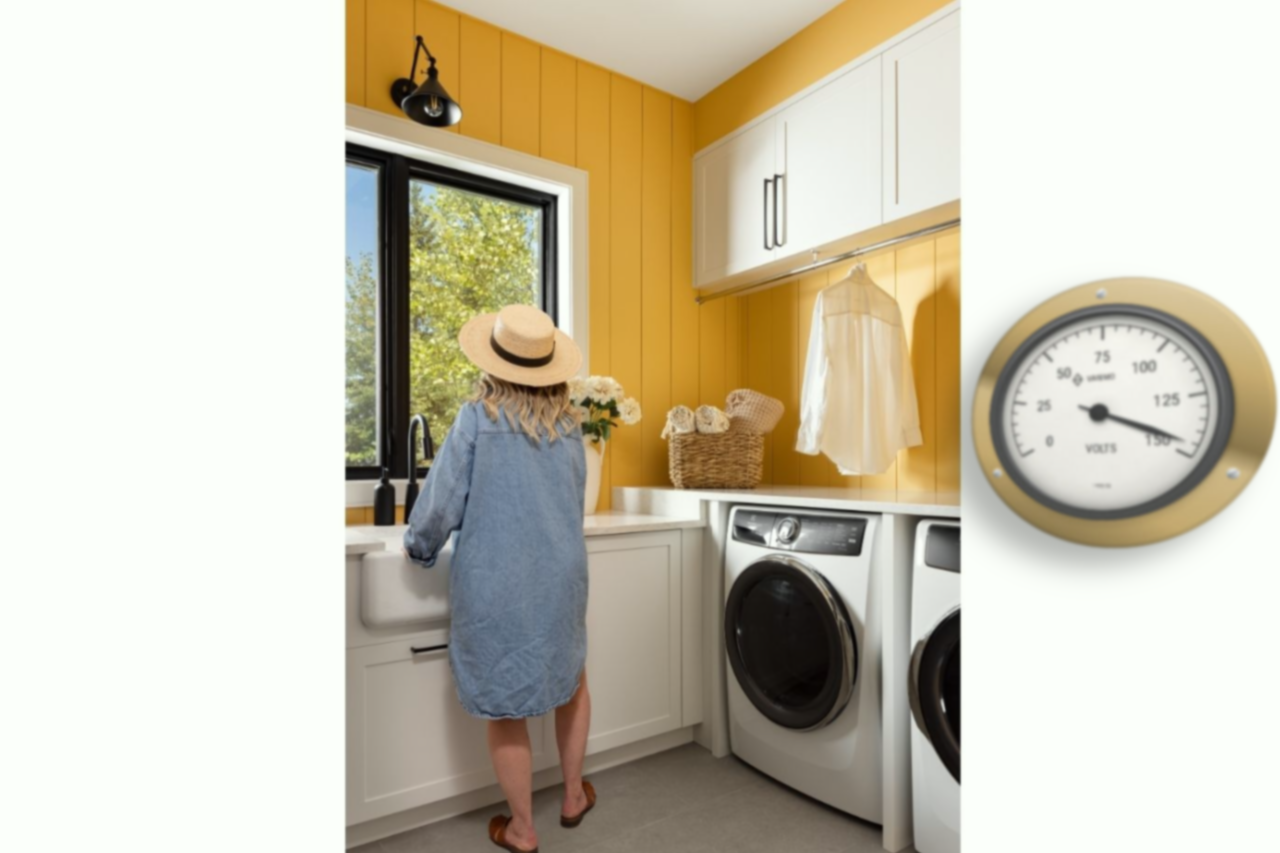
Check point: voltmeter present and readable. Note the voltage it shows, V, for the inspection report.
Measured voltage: 145 V
